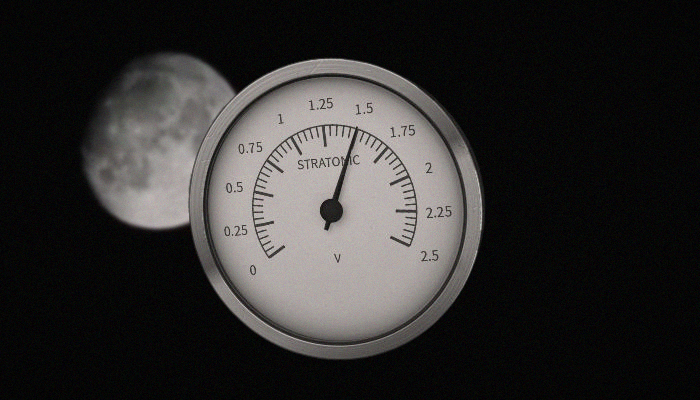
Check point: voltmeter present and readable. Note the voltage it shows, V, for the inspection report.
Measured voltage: 1.5 V
